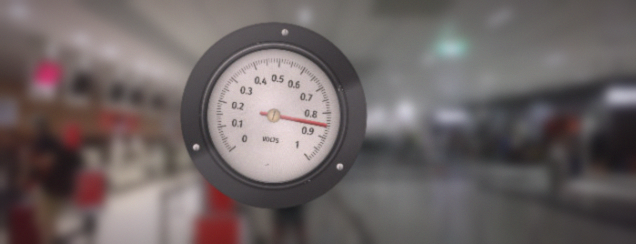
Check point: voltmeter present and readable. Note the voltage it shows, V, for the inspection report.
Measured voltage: 0.85 V
